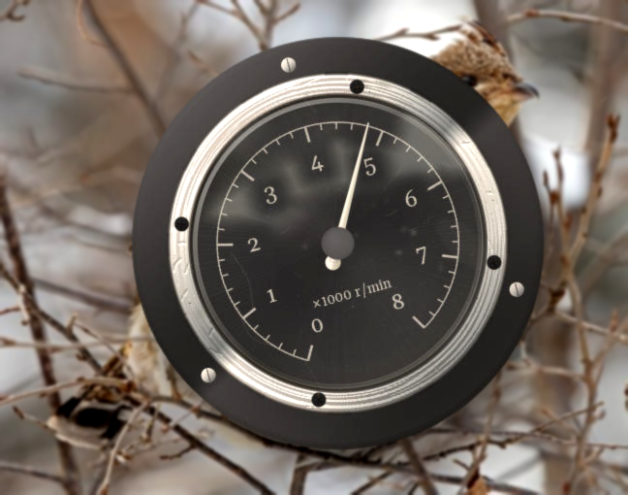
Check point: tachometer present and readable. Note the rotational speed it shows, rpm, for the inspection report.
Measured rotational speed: 4800 rpm
